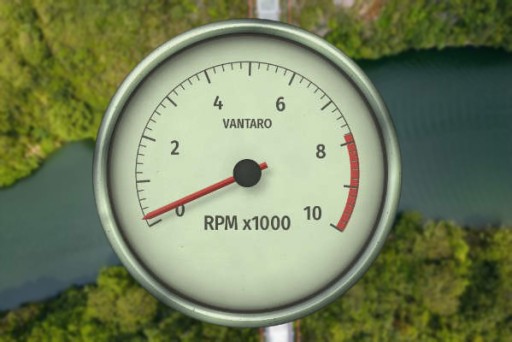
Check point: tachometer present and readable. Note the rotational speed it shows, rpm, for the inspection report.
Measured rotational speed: 200 rpm
